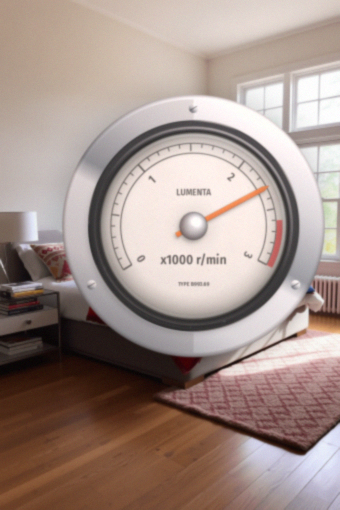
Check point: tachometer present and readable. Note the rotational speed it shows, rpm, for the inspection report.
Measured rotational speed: 2300 rpm
